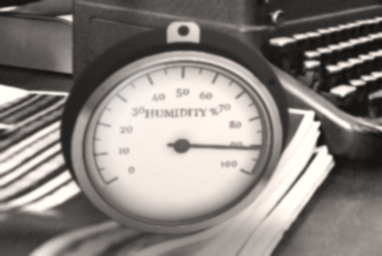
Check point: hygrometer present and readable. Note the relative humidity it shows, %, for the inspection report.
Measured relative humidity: 90 %
